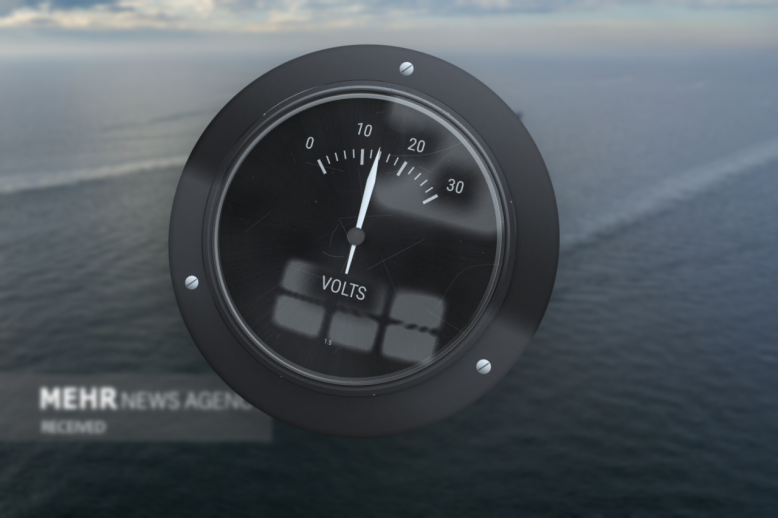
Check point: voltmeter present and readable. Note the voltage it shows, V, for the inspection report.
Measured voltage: 14 V
